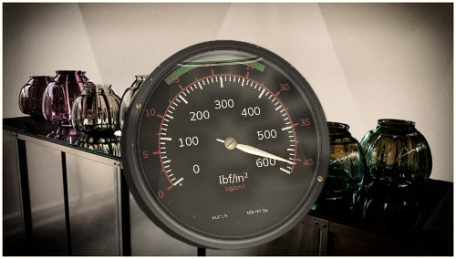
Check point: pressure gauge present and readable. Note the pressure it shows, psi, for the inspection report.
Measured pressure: 580 psi
